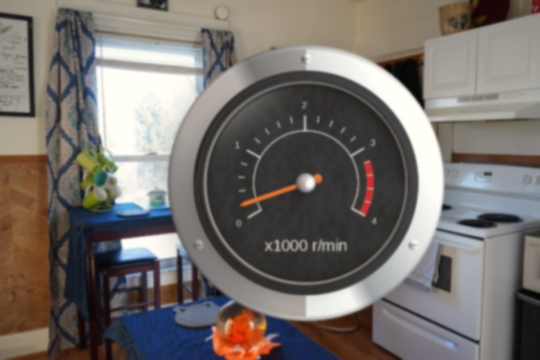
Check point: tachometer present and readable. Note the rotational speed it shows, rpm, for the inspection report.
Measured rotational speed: 200 rpm
